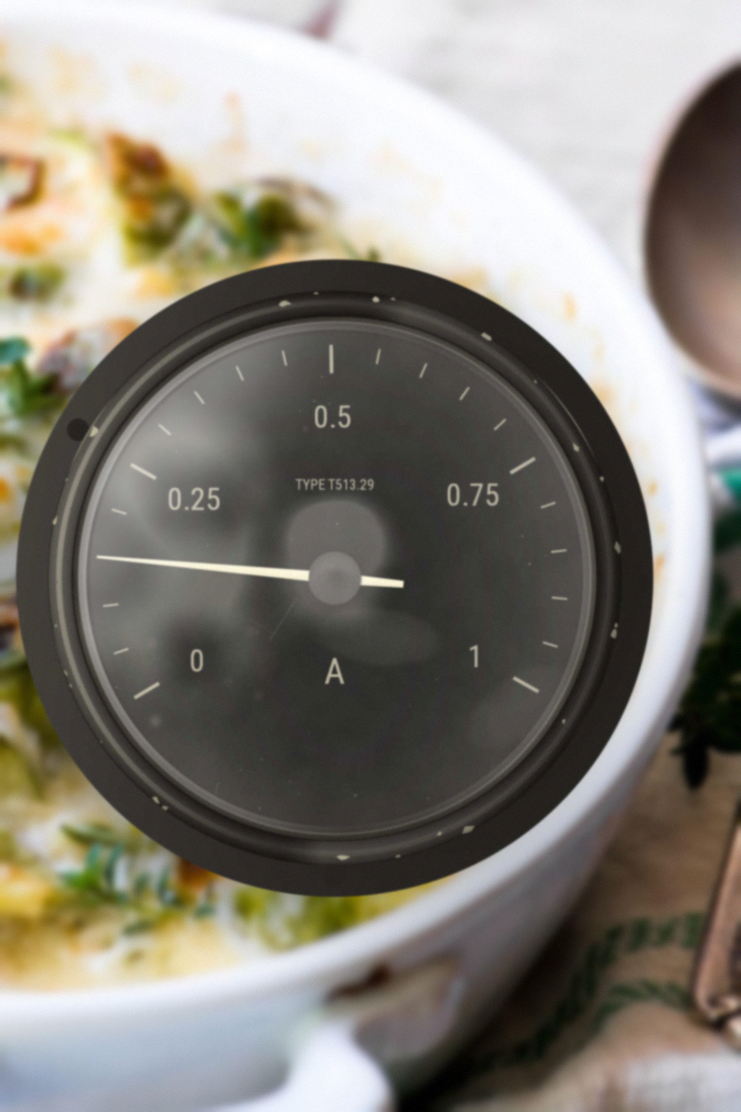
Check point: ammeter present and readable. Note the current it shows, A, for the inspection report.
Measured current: 0.15 A
